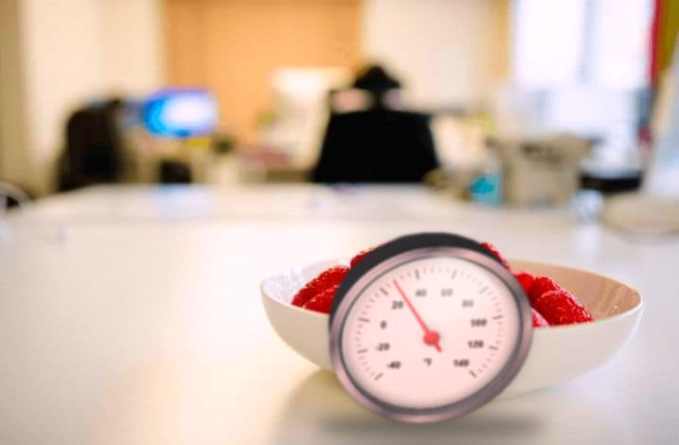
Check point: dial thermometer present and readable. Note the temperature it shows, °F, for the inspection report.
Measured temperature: 28 °F
